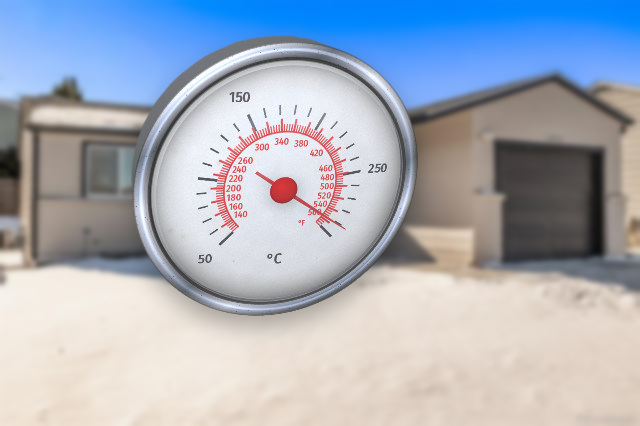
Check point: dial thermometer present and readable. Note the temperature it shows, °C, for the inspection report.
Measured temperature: 290 °C
